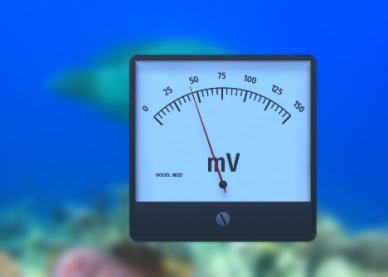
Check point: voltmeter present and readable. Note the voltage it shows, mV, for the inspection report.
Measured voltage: 45 mV
